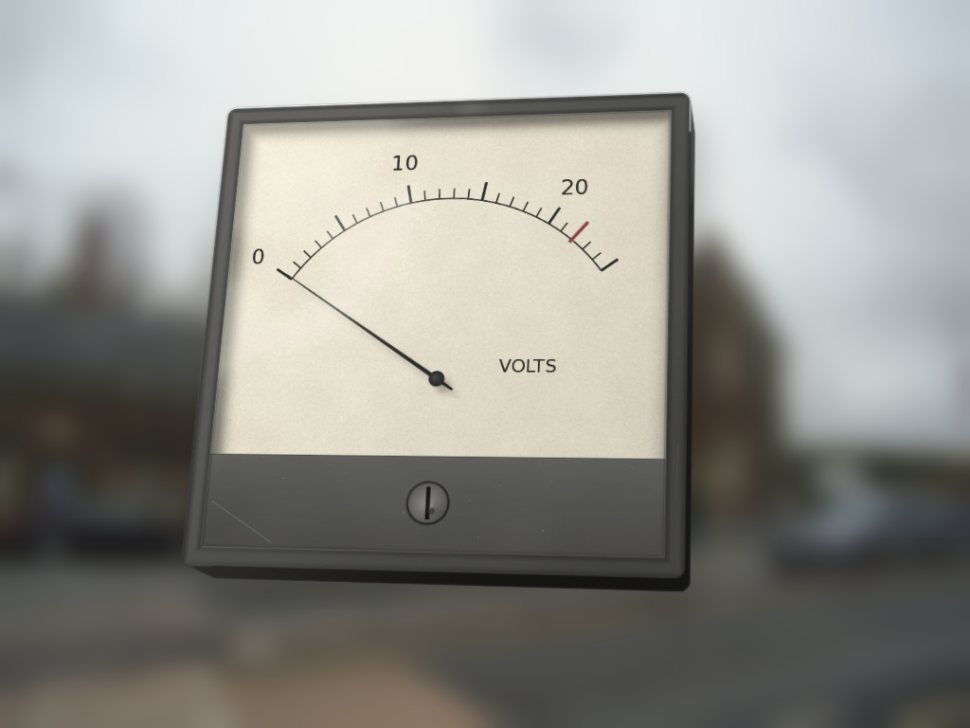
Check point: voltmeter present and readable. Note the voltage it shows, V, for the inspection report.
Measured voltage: 0 V
